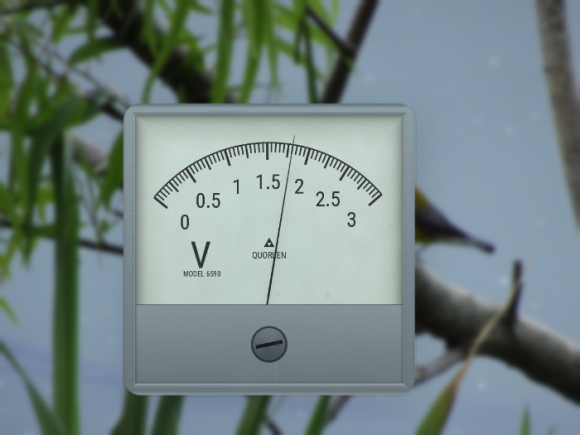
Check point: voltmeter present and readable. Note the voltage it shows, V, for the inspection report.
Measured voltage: 1.8 V
